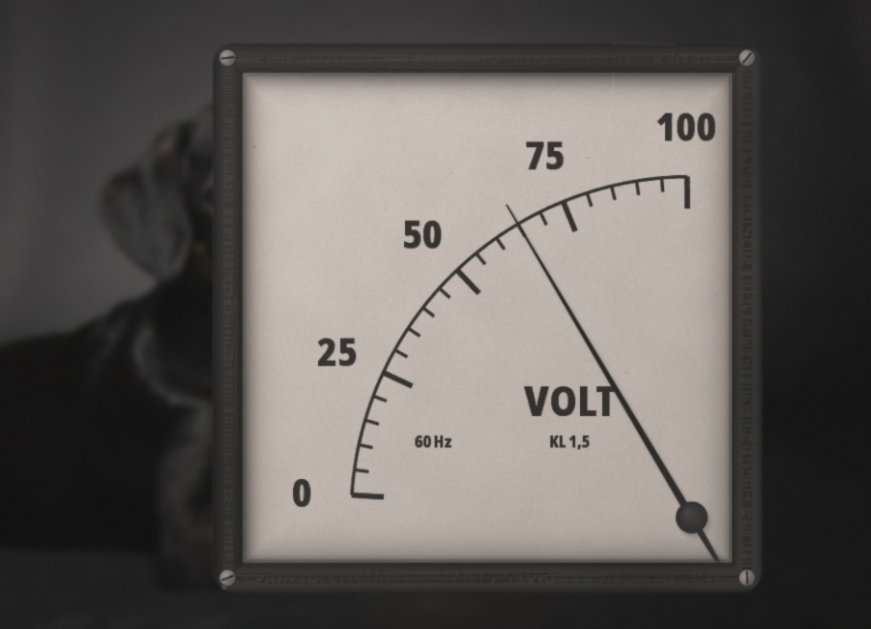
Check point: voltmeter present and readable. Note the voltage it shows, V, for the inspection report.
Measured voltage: 65 V
